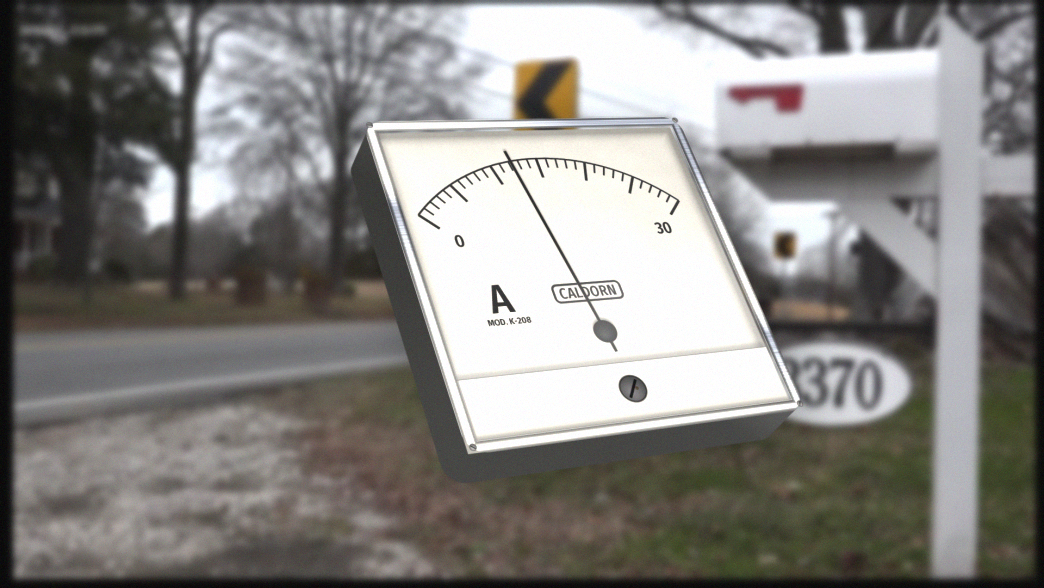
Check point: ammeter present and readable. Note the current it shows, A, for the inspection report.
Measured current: 12 A
